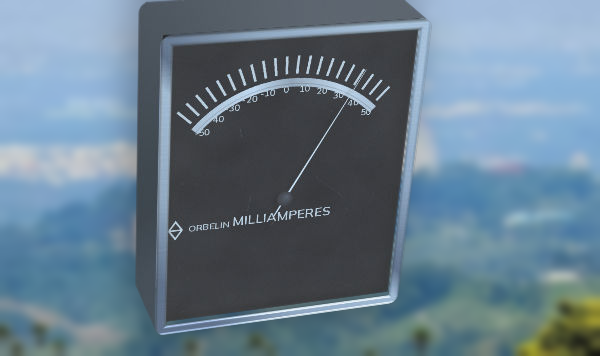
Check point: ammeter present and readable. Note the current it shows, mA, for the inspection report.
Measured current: 35 mA
